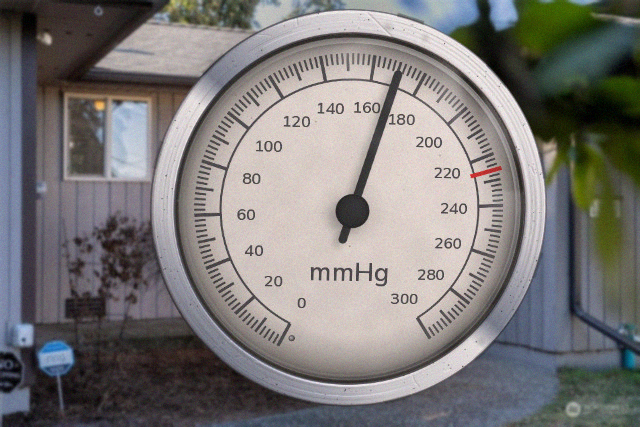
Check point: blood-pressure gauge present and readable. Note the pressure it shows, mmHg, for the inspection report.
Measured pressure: 170 mmHg
